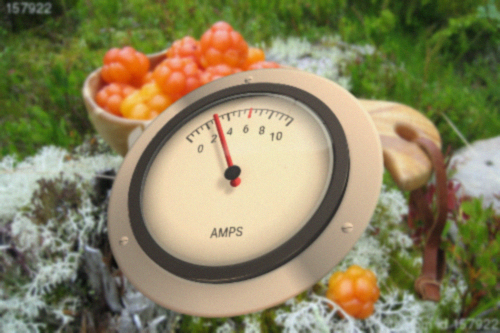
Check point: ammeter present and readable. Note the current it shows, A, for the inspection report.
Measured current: 3 A
